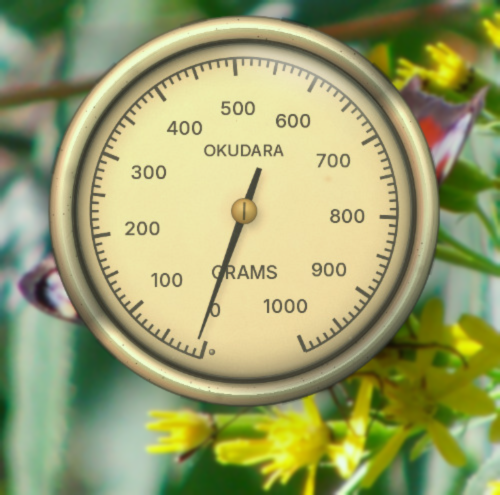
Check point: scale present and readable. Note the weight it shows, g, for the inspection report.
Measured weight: 10 g
